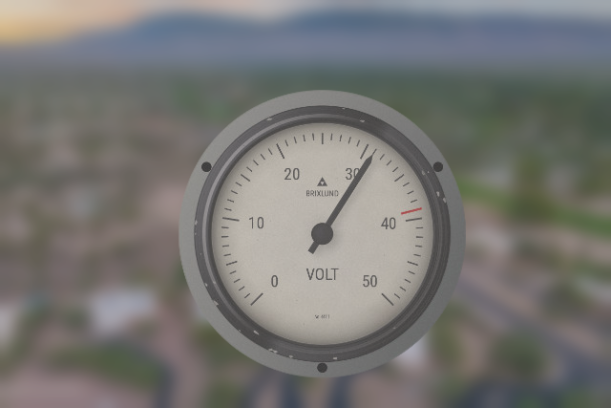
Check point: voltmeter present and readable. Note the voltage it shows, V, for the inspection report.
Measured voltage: 31 V
